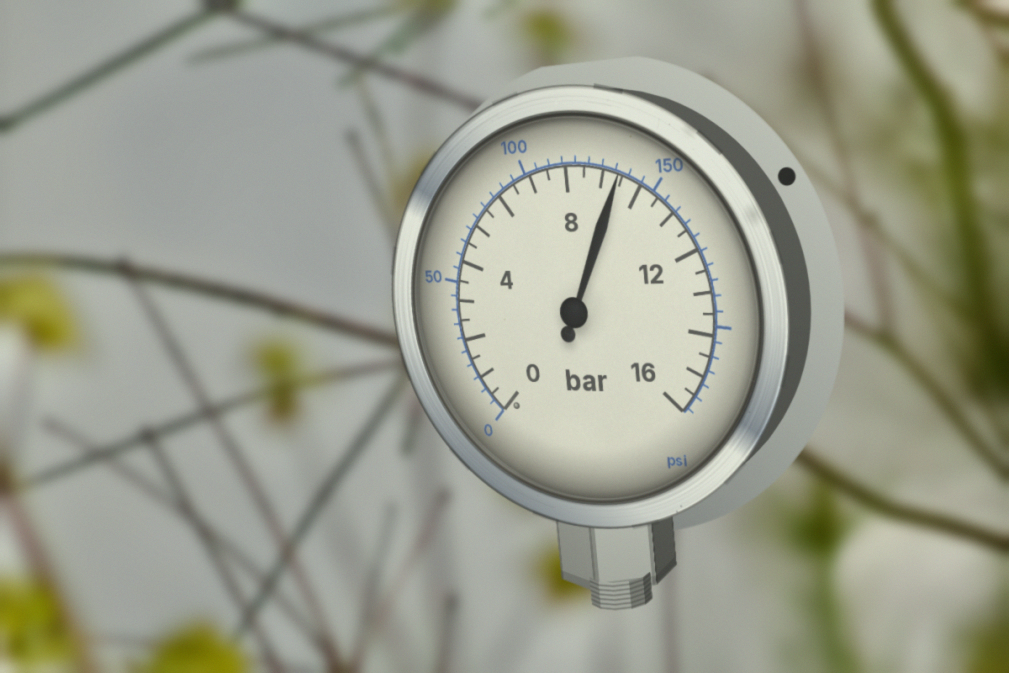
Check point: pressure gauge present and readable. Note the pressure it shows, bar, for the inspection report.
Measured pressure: 9.5 bar
